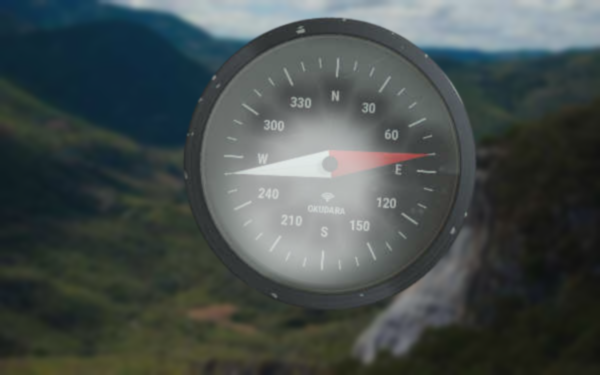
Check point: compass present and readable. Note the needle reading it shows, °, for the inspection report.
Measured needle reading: 80 °
